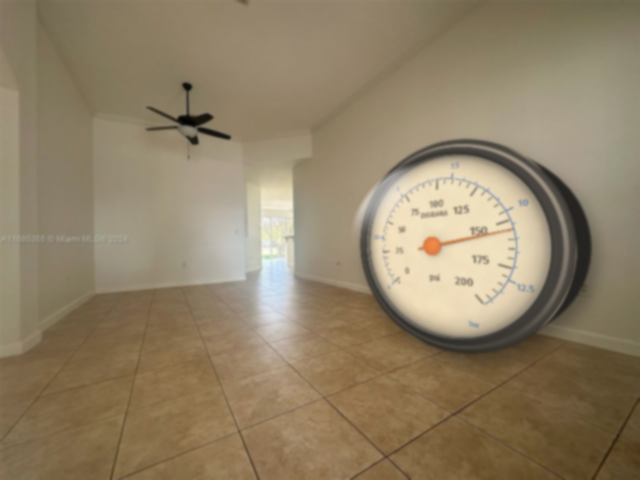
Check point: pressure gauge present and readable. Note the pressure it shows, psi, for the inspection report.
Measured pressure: 155 psi
